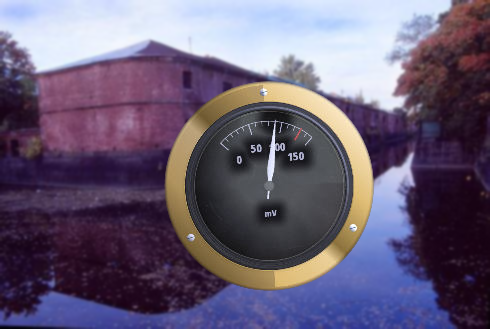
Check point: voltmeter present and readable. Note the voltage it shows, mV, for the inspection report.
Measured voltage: 90 mV
